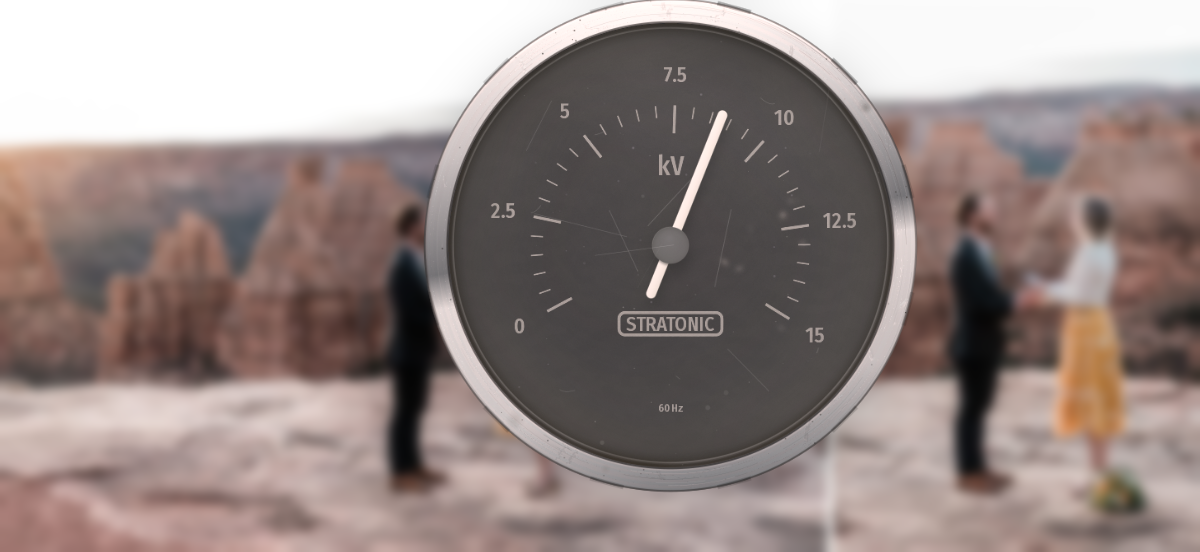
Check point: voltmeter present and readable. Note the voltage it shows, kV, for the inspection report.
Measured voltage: 8.75 kV
